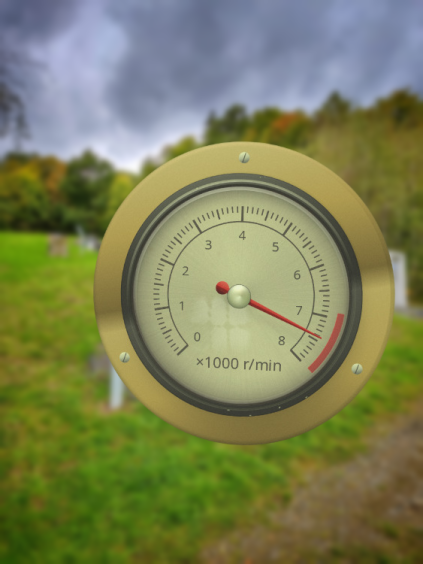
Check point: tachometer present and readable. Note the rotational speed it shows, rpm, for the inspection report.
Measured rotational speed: 7400 rpm
